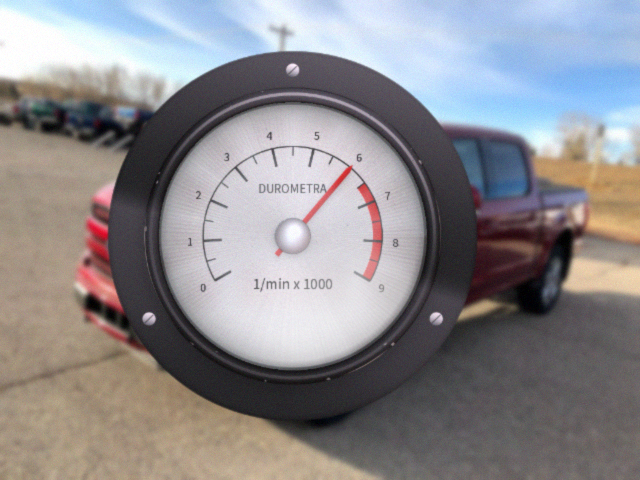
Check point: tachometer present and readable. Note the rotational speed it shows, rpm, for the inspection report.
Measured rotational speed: 6000 rpm
